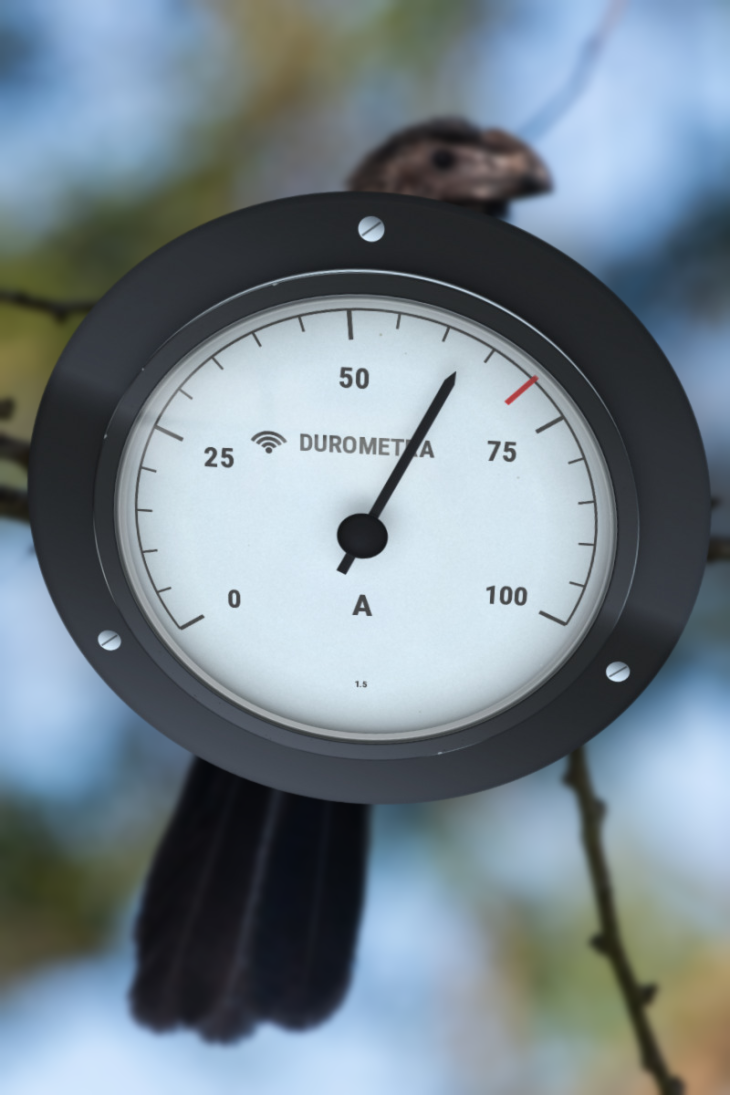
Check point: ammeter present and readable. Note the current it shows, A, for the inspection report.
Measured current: 62.5 A
